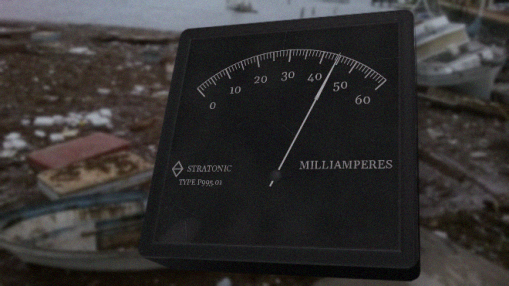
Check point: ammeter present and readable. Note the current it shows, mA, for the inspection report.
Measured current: 45 mA
